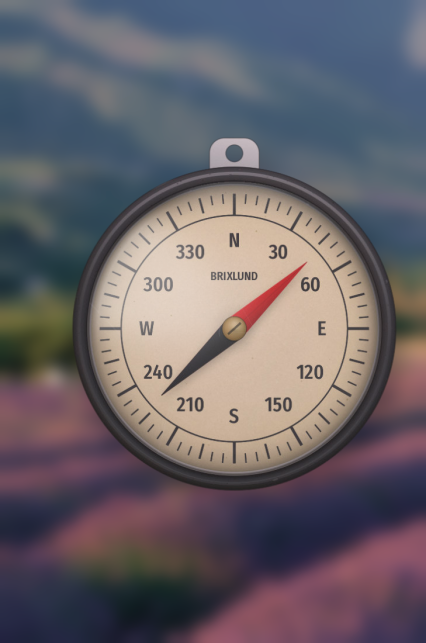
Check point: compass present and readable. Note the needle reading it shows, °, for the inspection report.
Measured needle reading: 47.5 °
